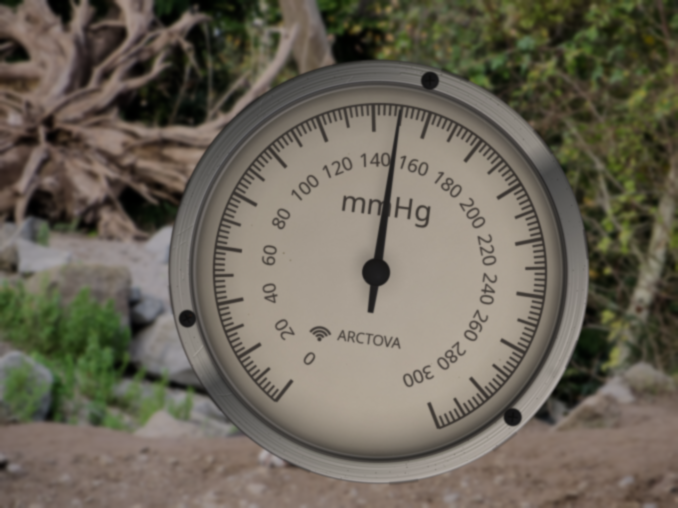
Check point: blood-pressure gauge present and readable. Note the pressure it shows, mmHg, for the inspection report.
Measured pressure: 150 mmHg
